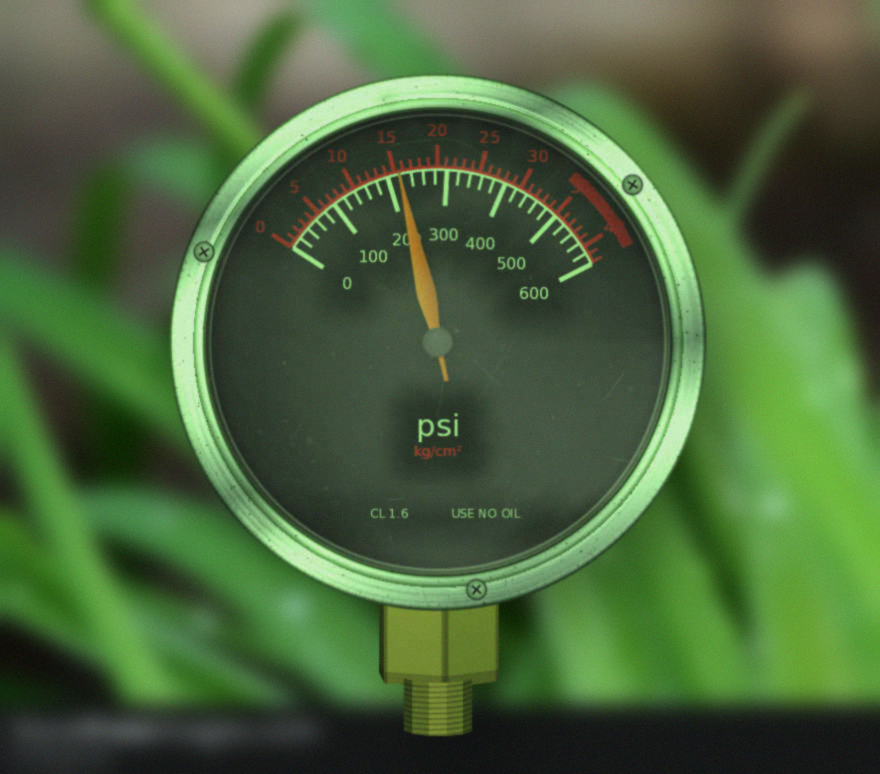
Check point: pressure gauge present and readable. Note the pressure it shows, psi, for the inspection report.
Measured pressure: 220 psi
